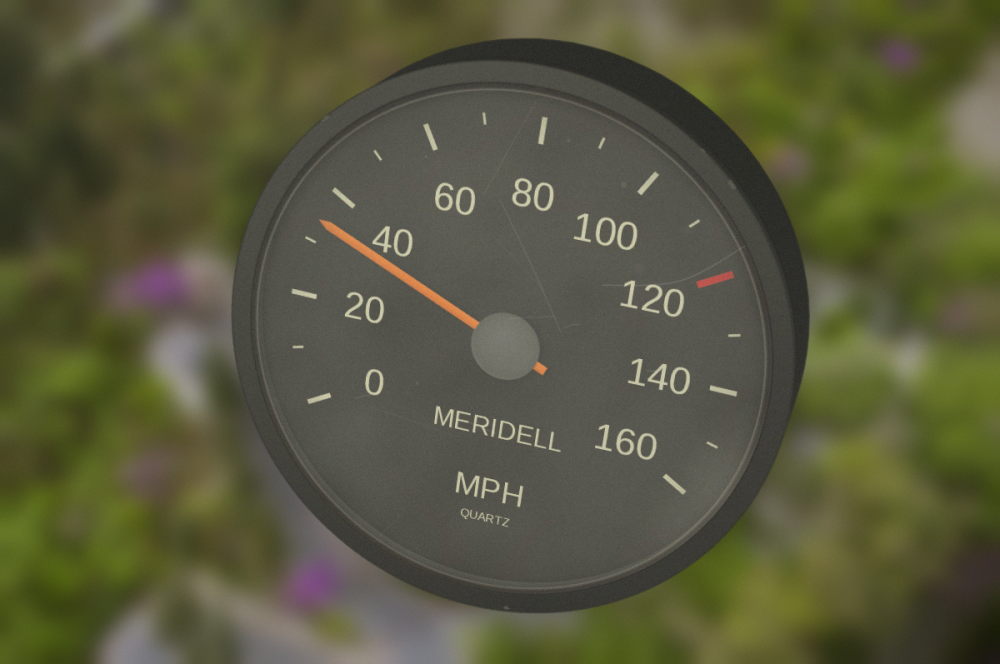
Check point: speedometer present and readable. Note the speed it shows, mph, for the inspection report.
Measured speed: 35 mph
